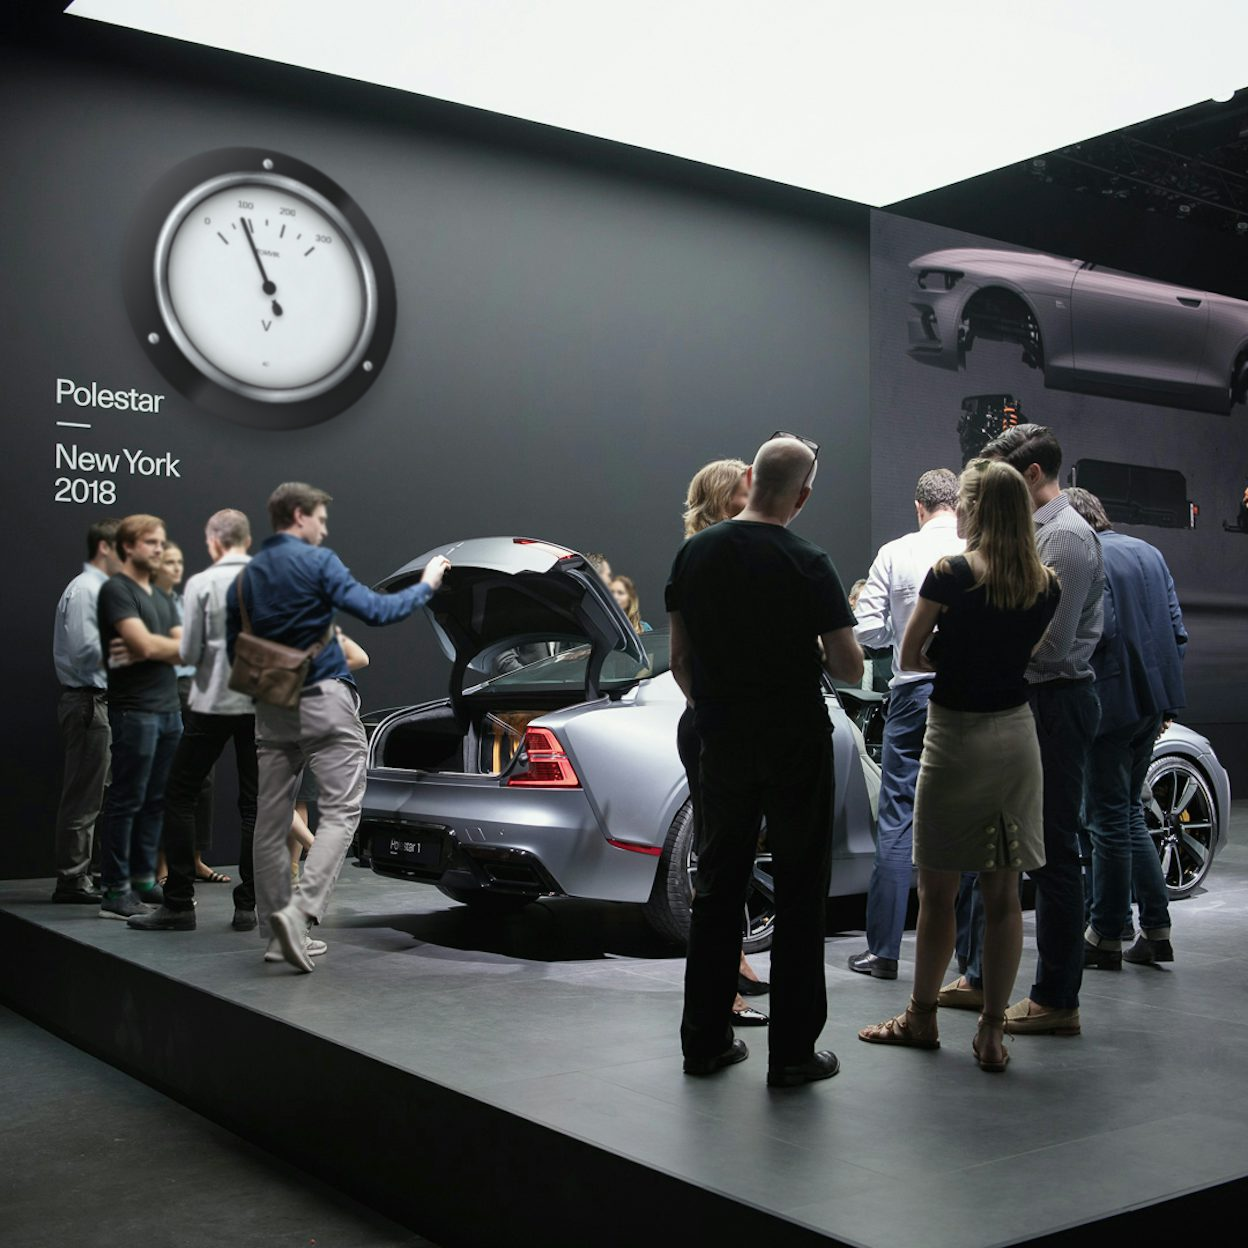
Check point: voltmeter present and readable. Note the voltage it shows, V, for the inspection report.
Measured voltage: 75 V
